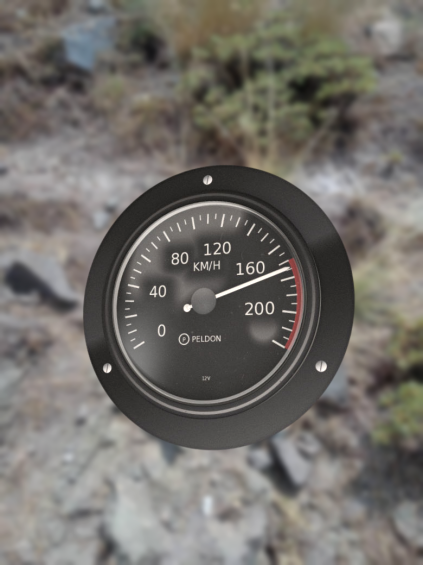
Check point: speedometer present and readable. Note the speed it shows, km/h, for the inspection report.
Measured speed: 175 km/h
